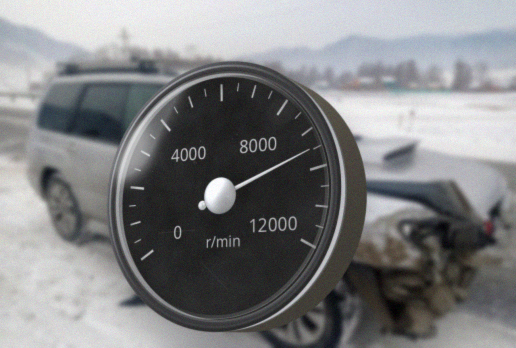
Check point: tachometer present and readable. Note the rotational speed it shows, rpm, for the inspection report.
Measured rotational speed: 9500 rpm
